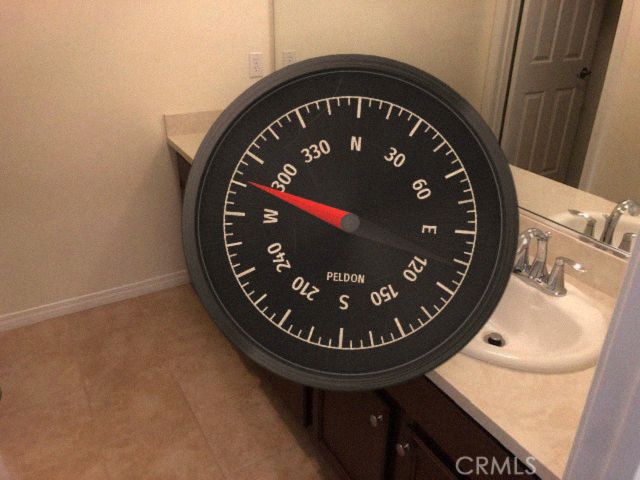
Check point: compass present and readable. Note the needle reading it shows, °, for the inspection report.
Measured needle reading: 287.5 °
